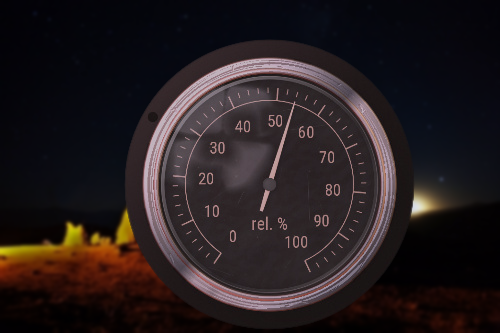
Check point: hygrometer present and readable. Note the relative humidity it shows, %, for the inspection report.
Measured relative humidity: 54 %
